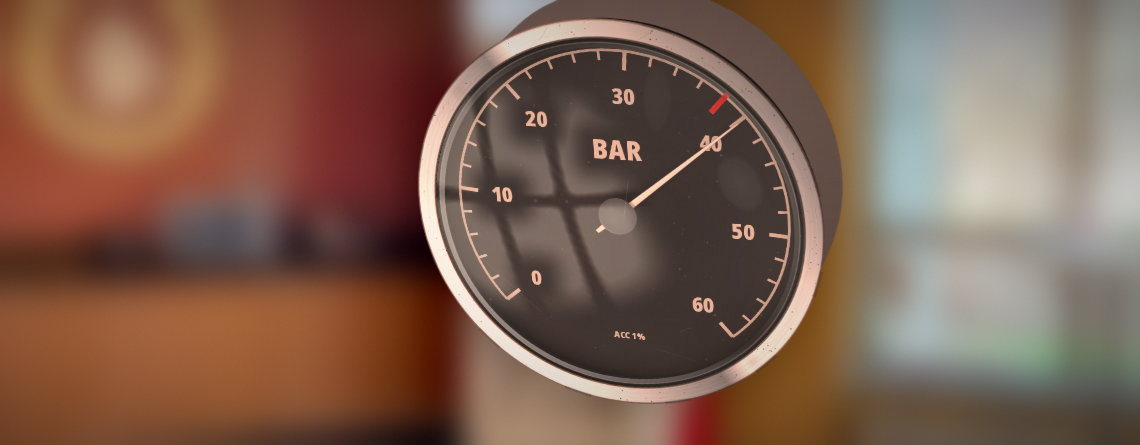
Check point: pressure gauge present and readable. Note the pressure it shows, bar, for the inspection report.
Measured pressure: 40 bar
